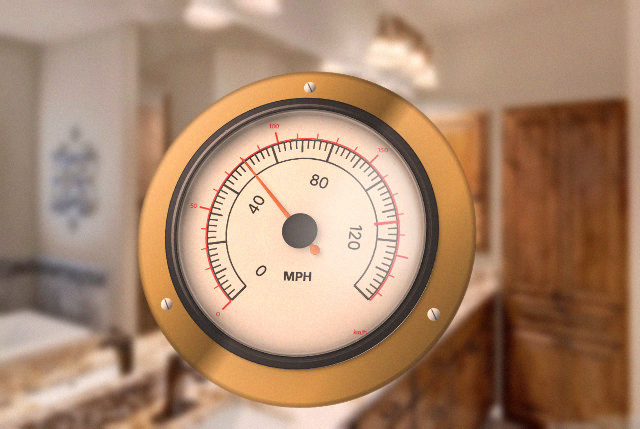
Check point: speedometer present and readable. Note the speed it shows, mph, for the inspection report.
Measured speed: 50 mph
